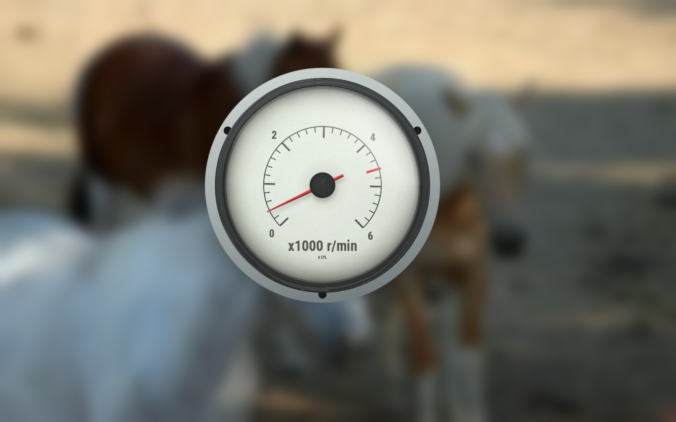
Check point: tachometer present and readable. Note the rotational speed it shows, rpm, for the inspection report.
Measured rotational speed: 400 rpm
